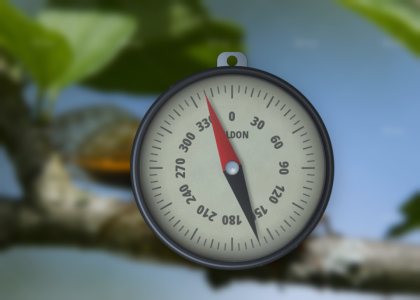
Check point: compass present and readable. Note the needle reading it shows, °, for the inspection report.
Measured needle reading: 340 °
